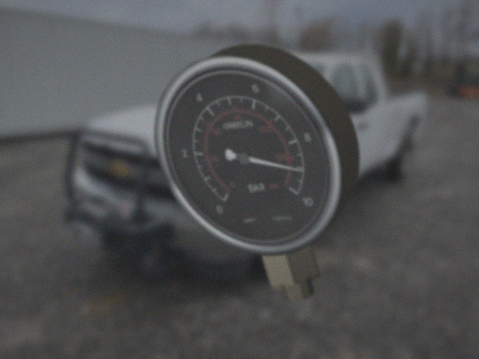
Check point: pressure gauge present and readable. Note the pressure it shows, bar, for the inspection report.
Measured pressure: 9 bar
